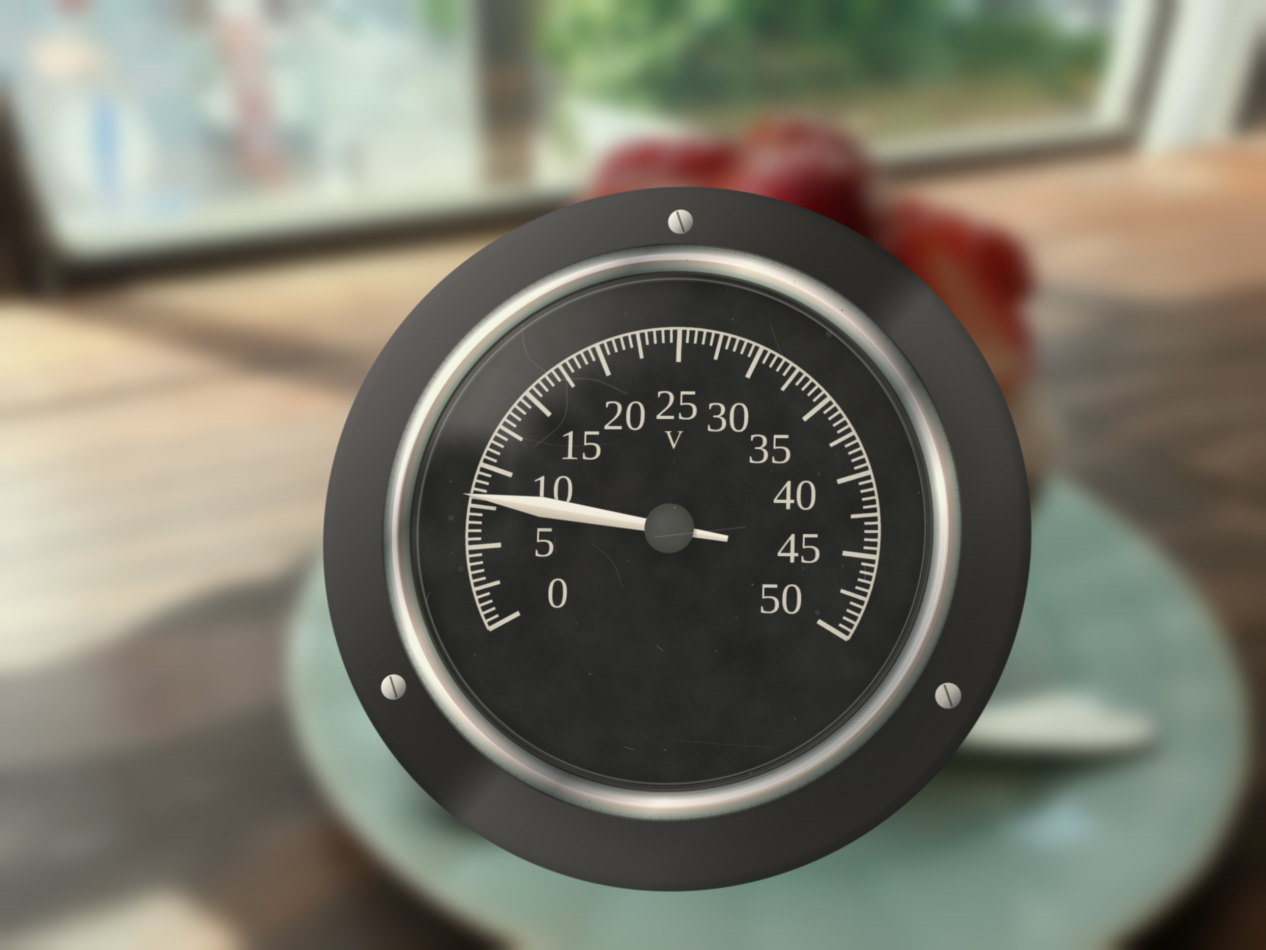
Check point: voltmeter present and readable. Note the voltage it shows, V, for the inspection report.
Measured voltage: 8 V
